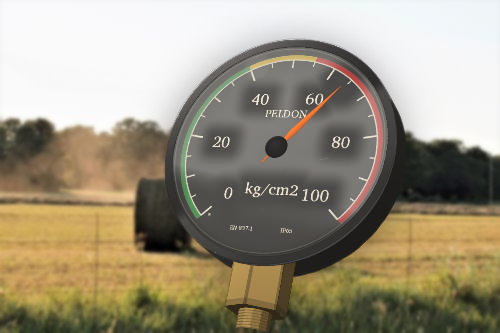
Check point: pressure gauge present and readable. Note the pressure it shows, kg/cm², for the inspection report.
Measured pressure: 65 kg/cm²
